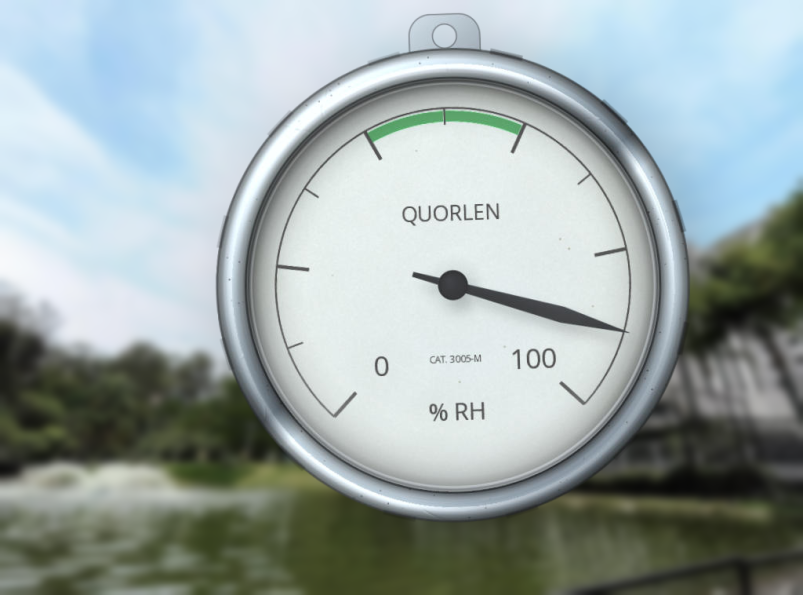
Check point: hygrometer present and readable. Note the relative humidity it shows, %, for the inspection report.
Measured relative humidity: 90 %
